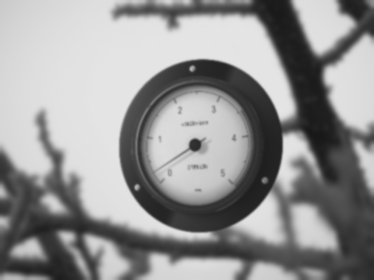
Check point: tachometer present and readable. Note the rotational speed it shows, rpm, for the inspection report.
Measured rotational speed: 250 rpm
